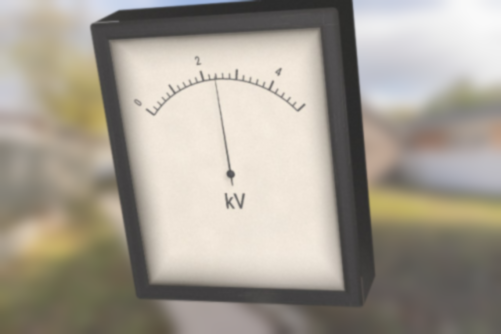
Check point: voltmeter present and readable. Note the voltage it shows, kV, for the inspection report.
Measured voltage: 2.4 kV
